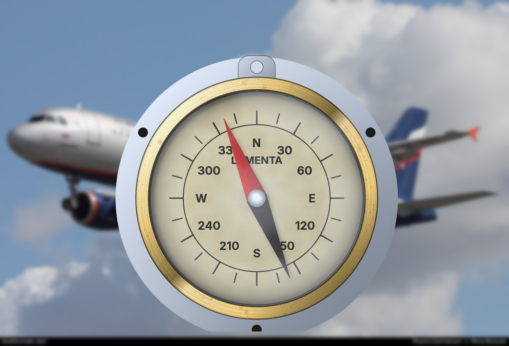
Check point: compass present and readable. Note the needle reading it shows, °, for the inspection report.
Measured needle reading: 337.5 °
